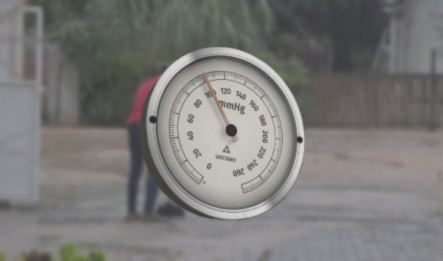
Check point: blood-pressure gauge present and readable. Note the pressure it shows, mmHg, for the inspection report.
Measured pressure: 100 mmHg
